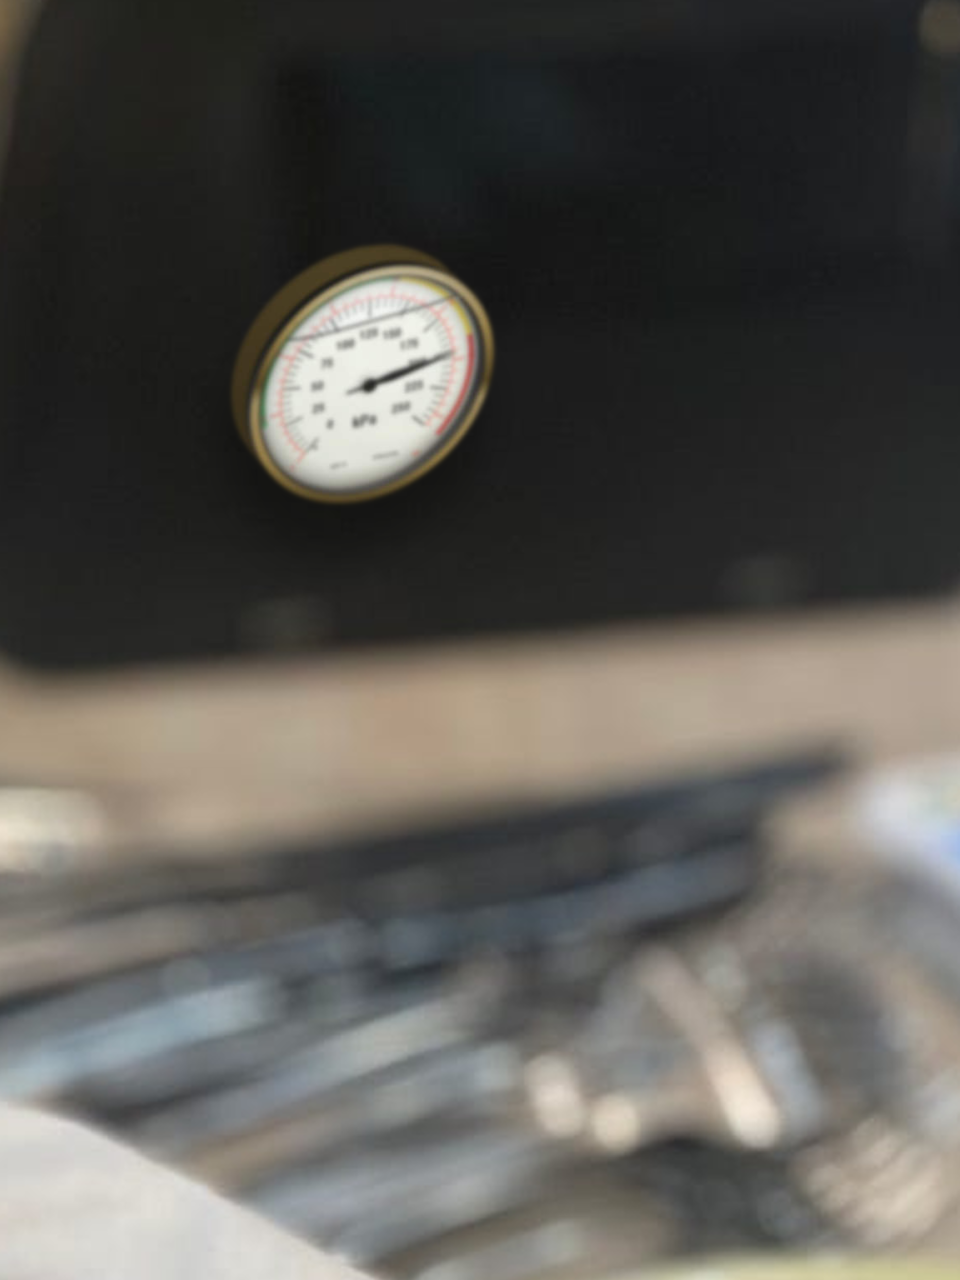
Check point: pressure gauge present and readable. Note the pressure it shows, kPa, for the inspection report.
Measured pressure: 200 kPa
